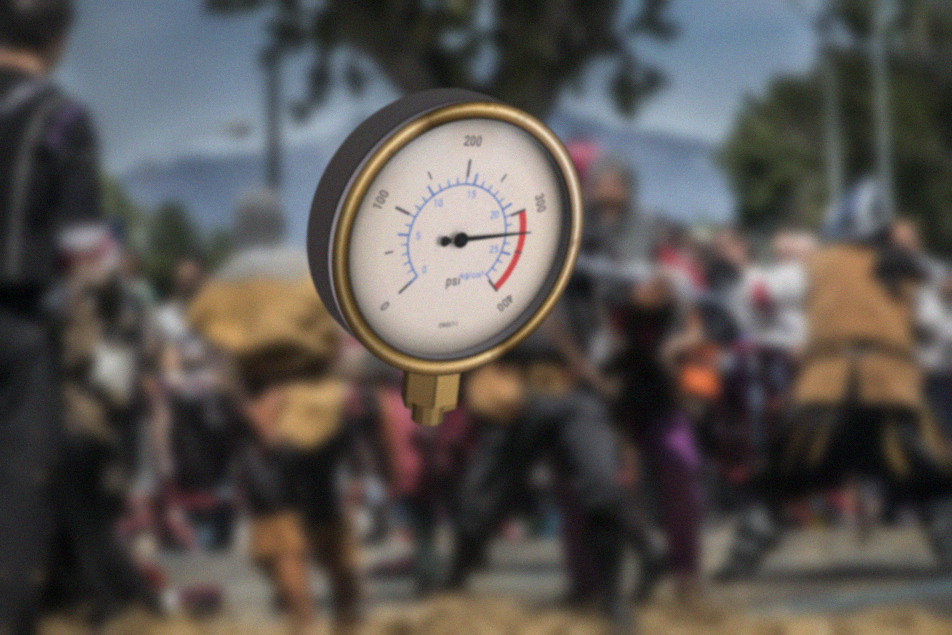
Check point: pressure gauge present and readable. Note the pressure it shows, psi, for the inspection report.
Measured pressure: 325 psi
